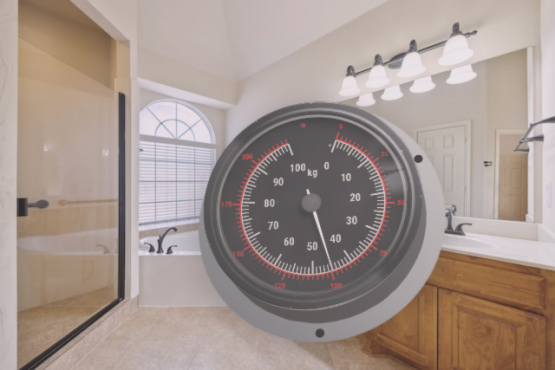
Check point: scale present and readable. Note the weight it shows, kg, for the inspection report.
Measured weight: 45 kg
